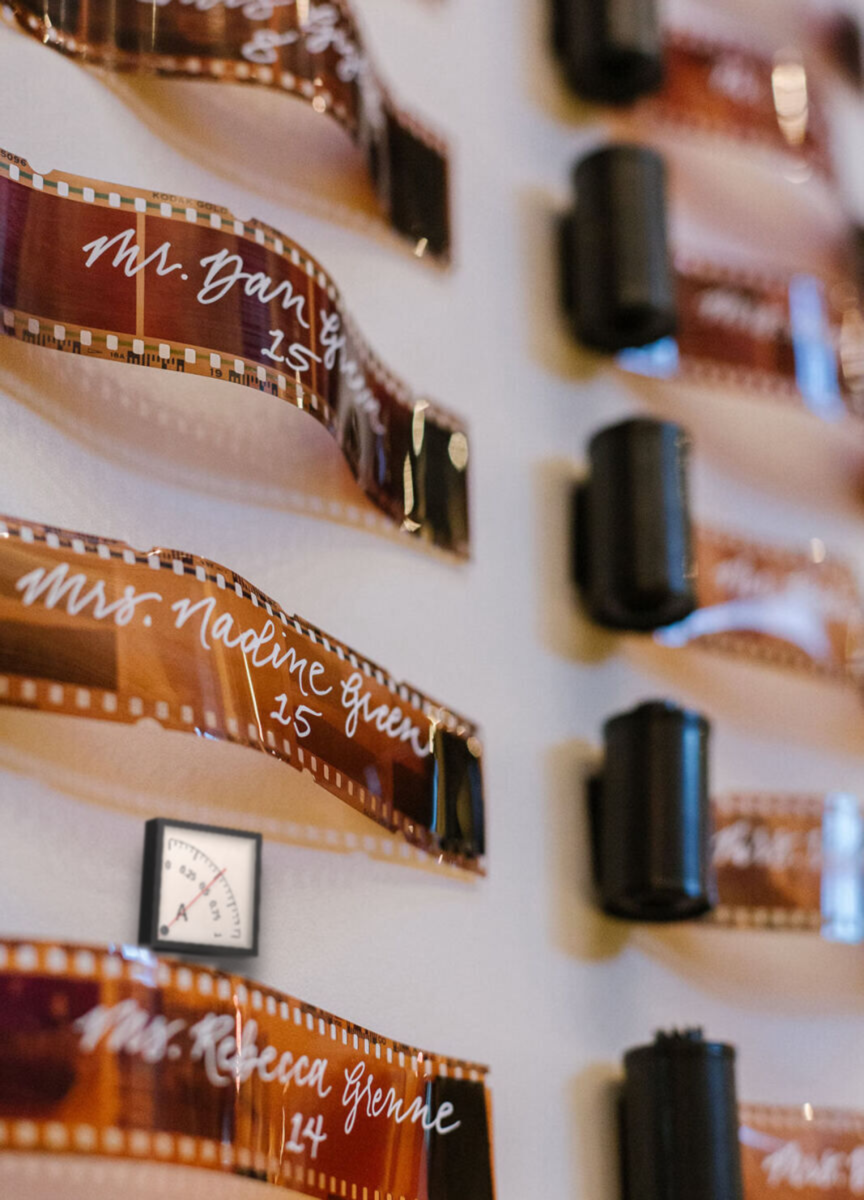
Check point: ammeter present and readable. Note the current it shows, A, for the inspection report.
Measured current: 0.5 A
